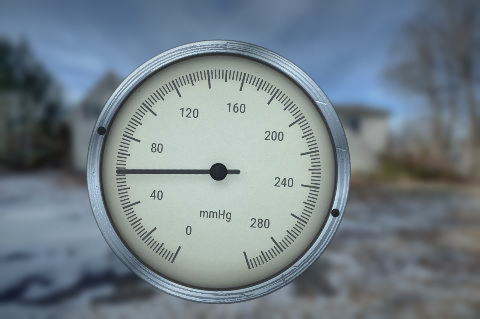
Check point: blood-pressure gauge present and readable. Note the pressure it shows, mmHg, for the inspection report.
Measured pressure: 60 mmHg
